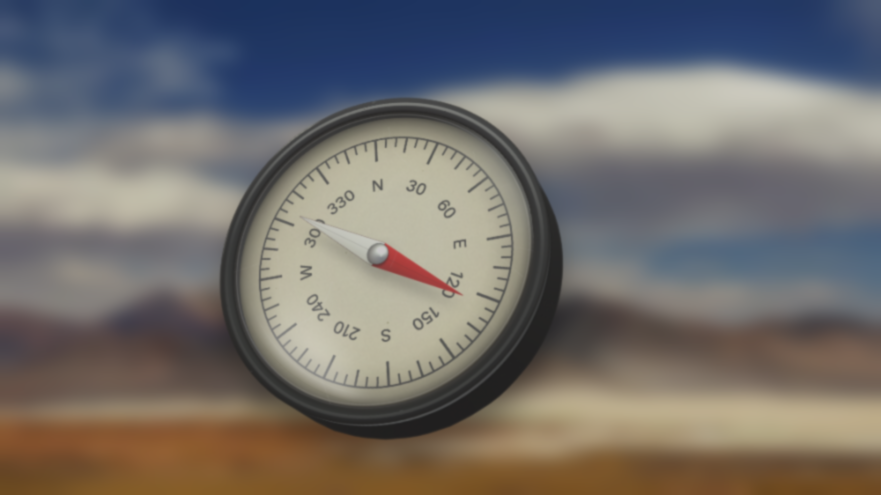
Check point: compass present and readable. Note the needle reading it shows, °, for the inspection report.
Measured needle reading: 125 °
